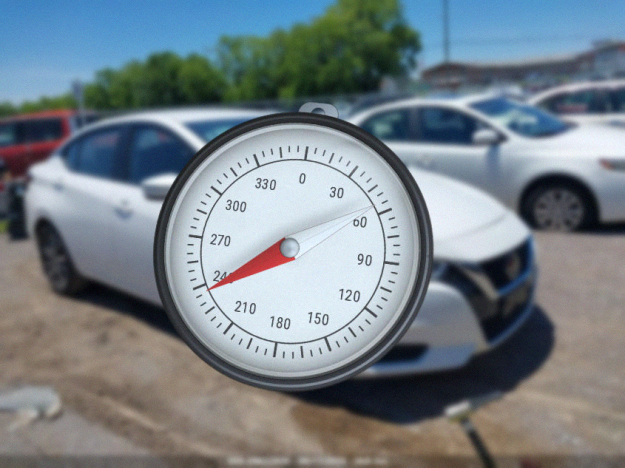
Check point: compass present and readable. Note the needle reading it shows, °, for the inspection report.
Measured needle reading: 235 °
